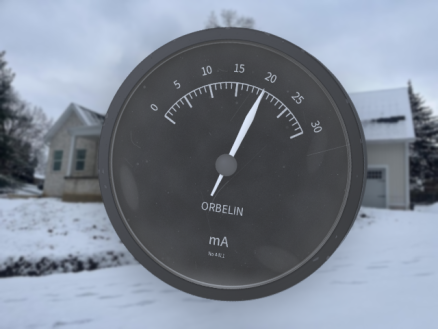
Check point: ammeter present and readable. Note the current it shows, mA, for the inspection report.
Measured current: 20 mA
